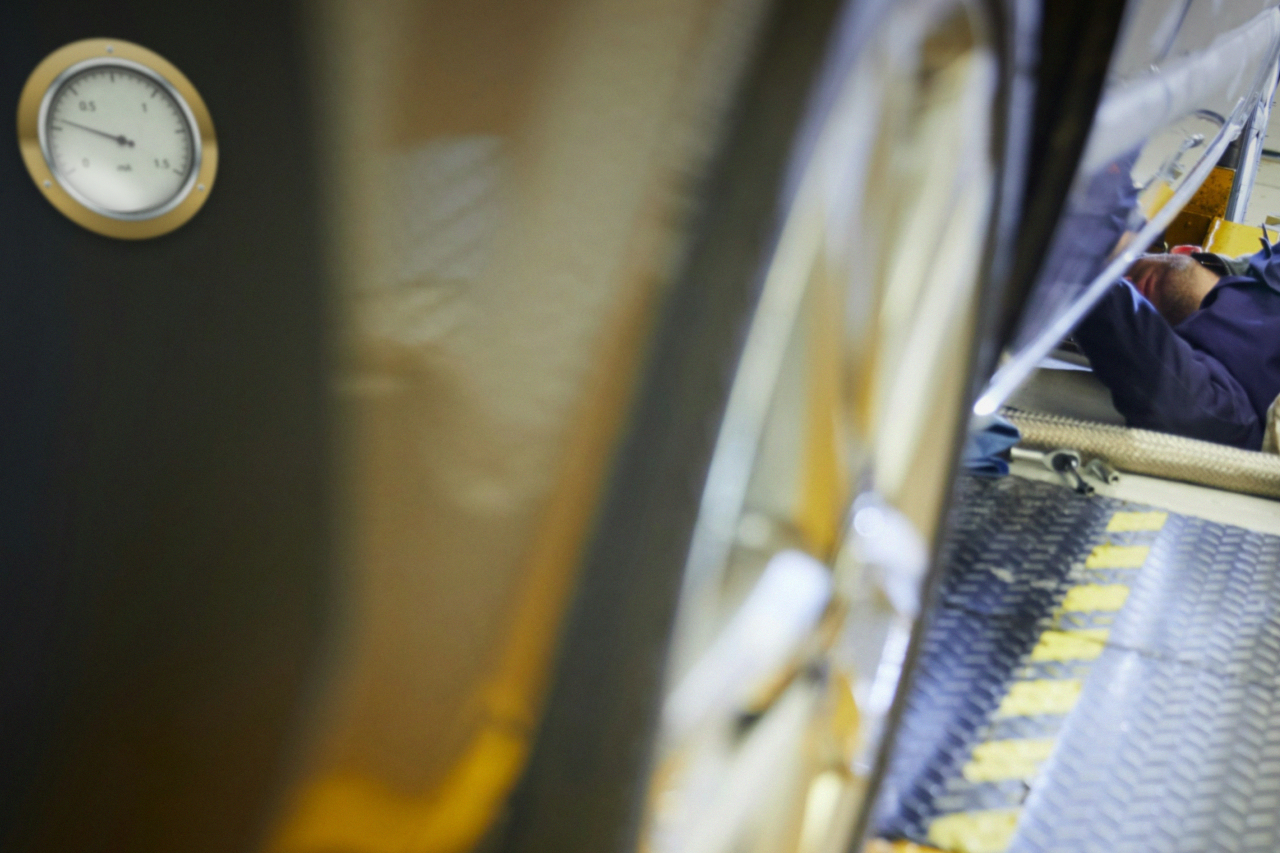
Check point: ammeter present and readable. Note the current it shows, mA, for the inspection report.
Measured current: 0.3 mA
